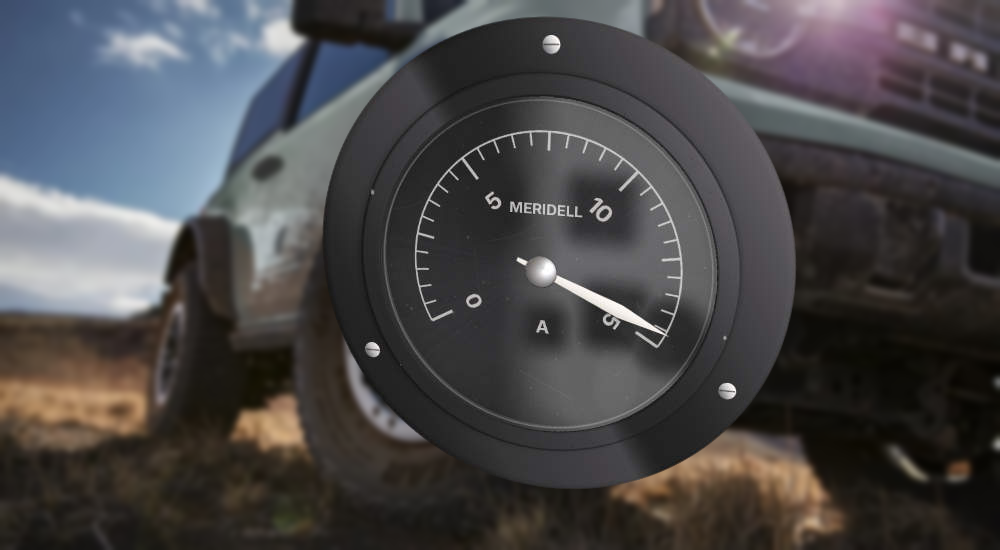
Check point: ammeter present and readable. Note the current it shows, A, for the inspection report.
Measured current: 14.5 A
